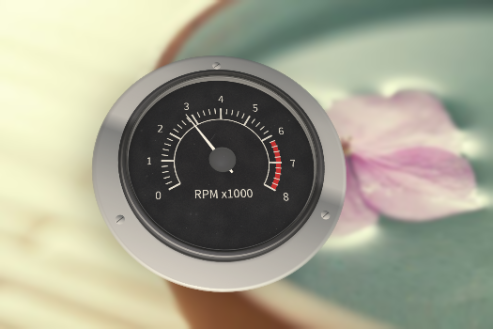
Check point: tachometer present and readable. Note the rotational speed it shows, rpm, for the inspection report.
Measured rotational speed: 2800 rpm
